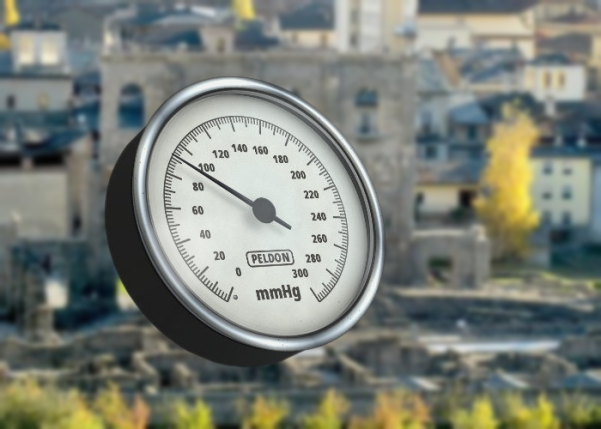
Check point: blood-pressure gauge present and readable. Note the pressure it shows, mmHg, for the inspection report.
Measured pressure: 90 mmHg
